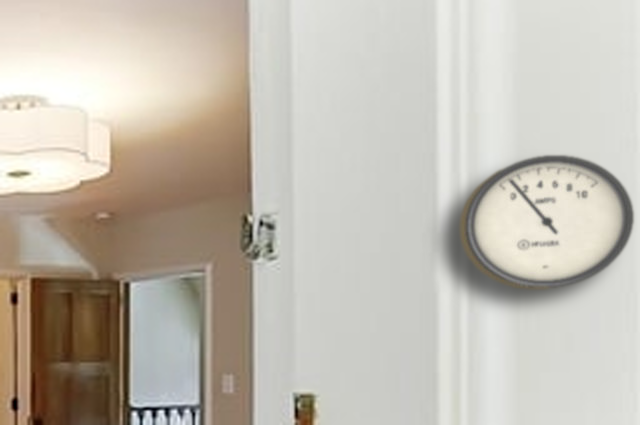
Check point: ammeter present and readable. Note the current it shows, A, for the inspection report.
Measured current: 1 A
